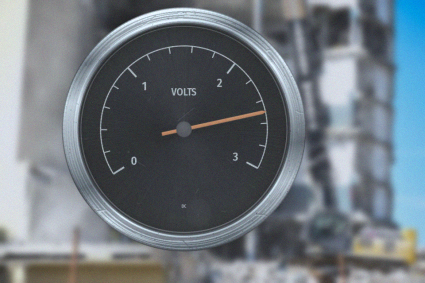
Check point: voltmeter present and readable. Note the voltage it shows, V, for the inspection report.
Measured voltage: 2.5 V
